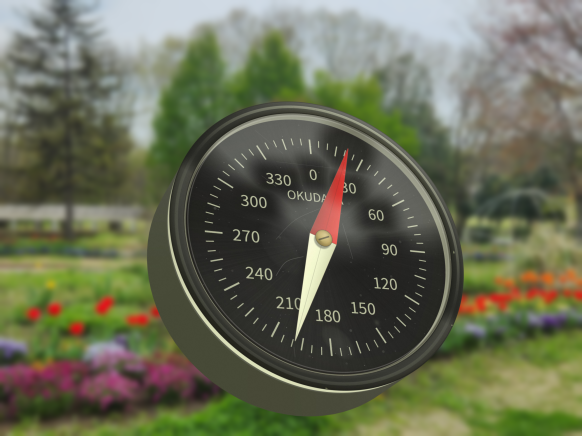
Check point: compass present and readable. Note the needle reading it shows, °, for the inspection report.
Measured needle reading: 20 °
